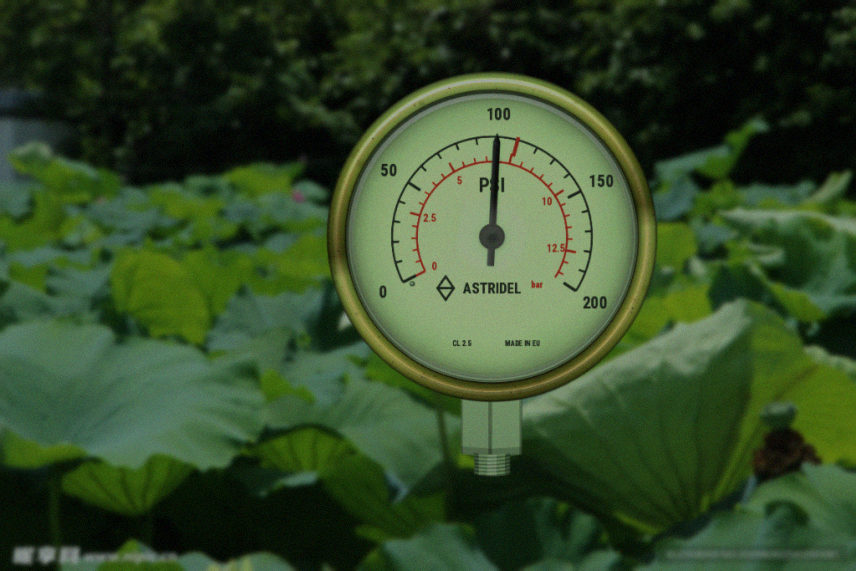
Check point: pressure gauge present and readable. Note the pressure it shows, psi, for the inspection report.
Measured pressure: 100 psi
